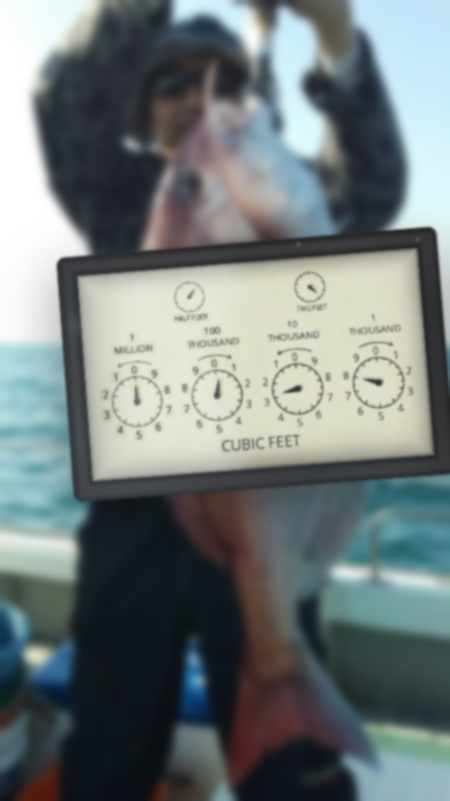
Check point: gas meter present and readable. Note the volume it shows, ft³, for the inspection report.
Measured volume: 2800 ft³
